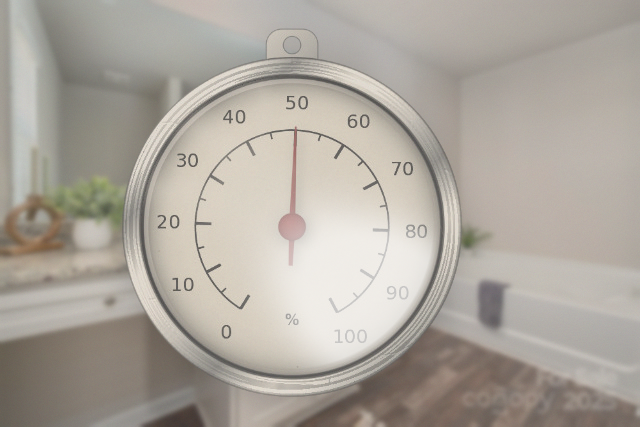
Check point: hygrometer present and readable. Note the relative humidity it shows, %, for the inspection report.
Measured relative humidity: 50 %
